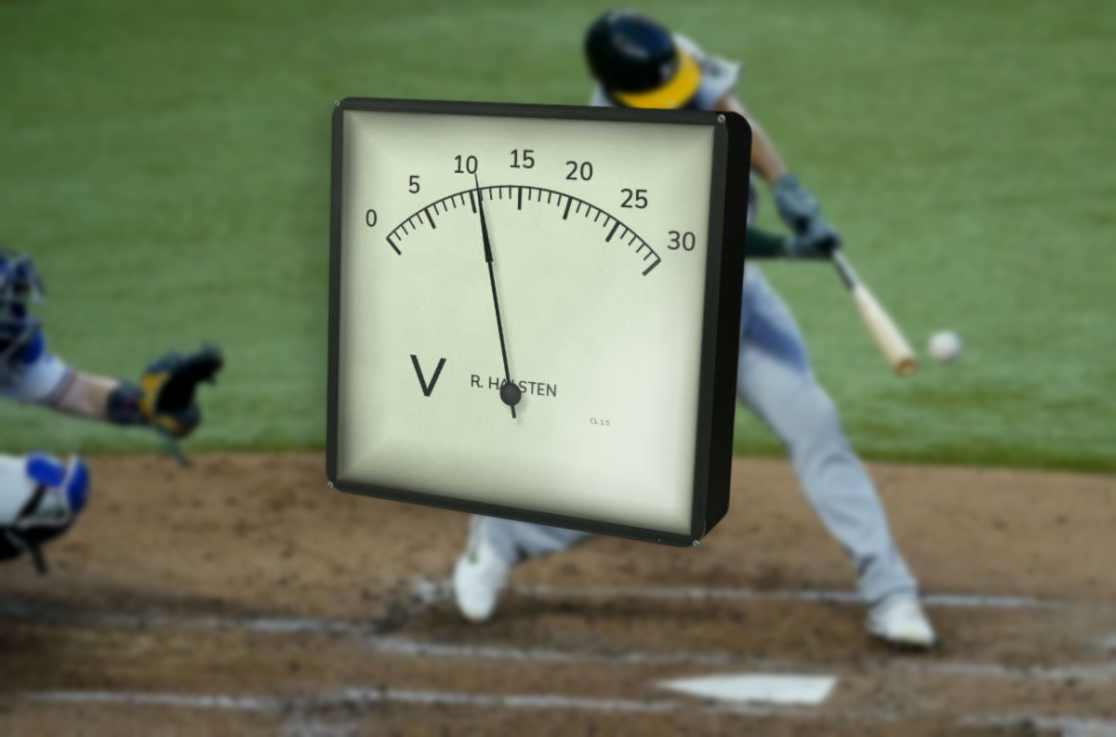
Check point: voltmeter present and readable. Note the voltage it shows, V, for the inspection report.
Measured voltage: 11 V
